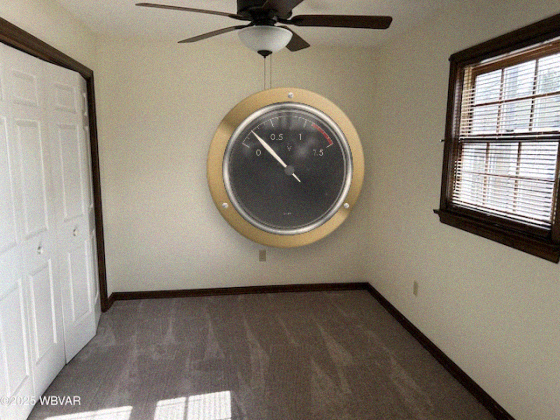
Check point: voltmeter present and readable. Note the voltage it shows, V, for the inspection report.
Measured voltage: 0.2 V
